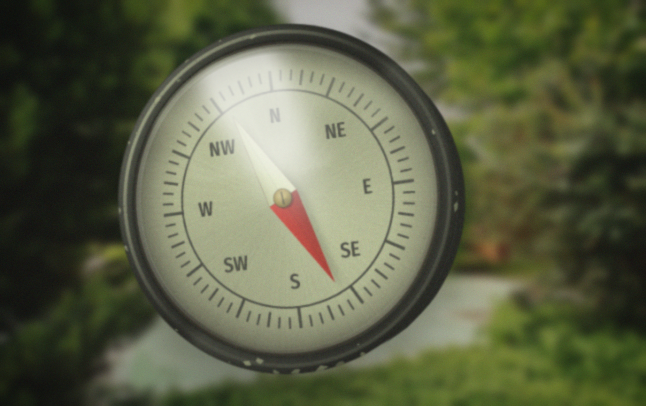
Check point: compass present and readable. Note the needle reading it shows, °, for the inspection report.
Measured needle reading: 155 °
